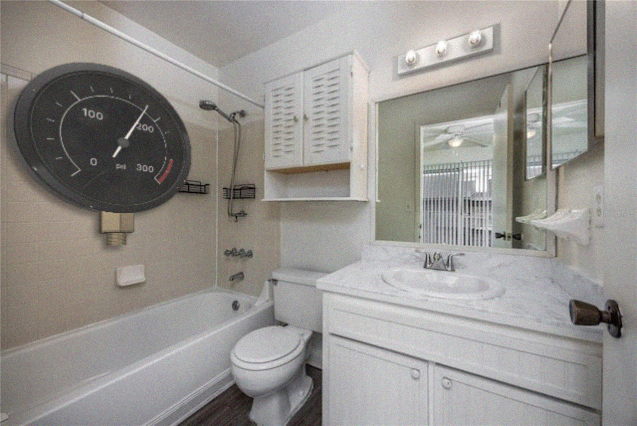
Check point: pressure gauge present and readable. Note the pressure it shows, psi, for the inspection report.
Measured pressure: 180 psi
